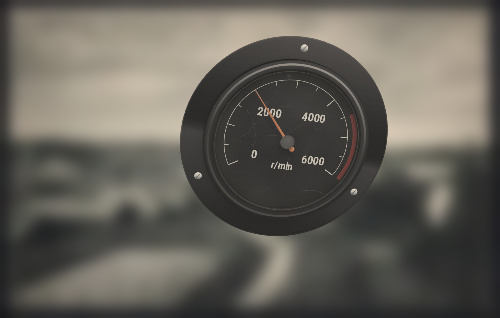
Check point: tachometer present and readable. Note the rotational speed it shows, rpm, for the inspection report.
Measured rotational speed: 2000 rpm
